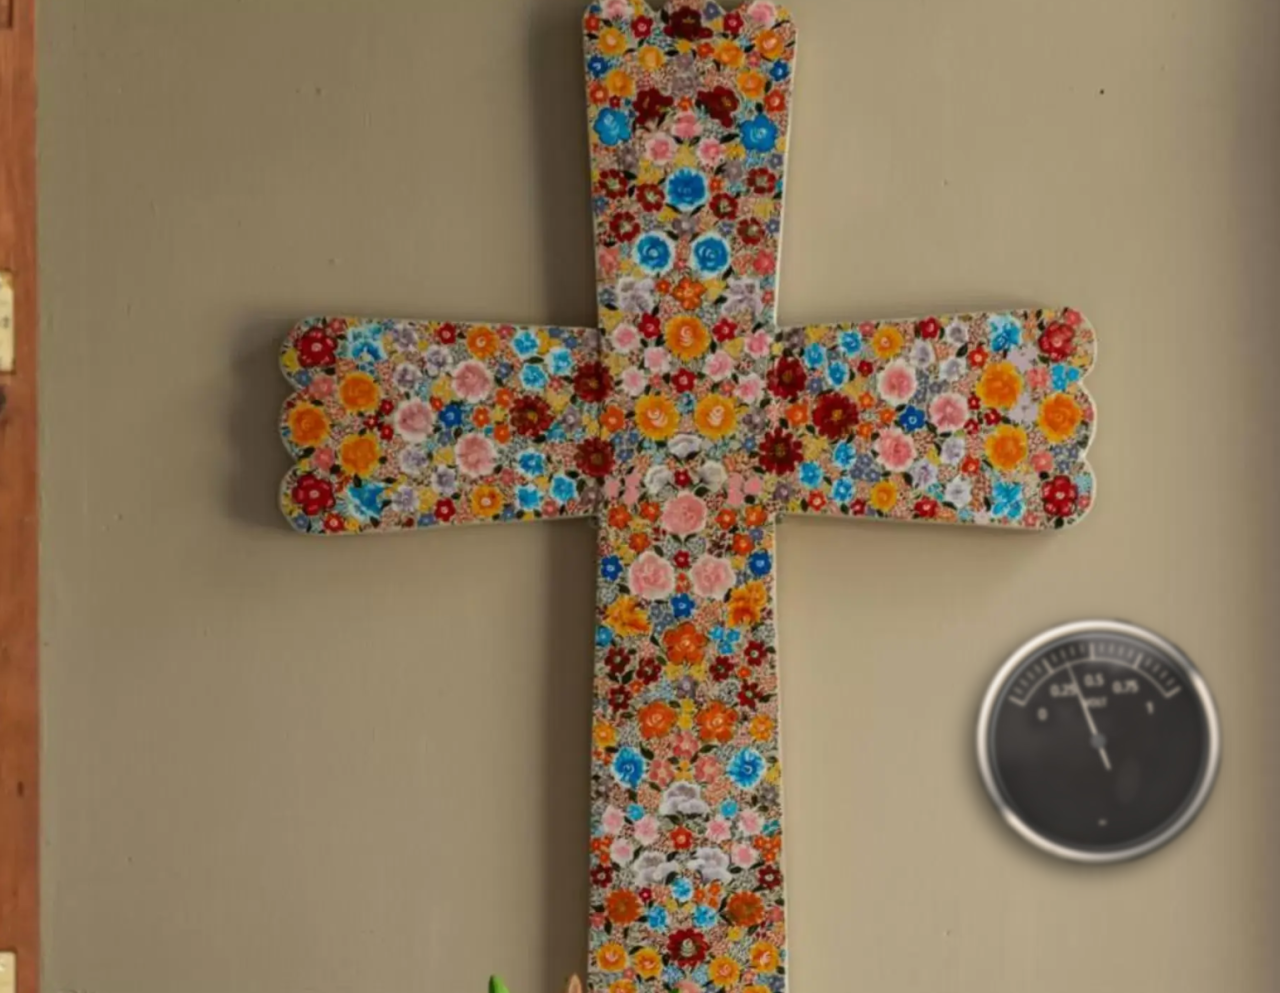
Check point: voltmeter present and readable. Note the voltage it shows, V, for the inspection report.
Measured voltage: 0.35 V
